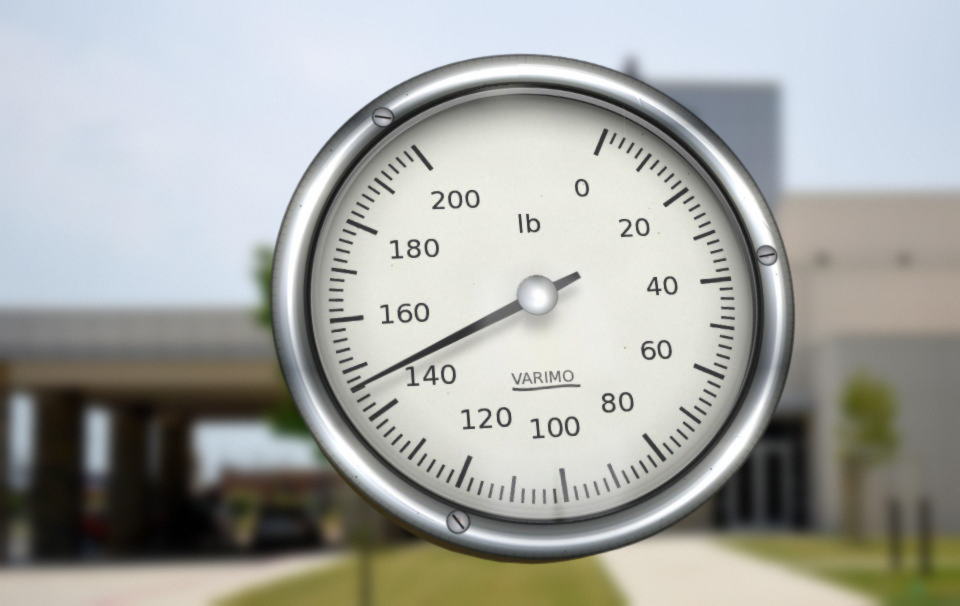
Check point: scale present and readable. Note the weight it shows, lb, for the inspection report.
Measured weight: 146 lb
